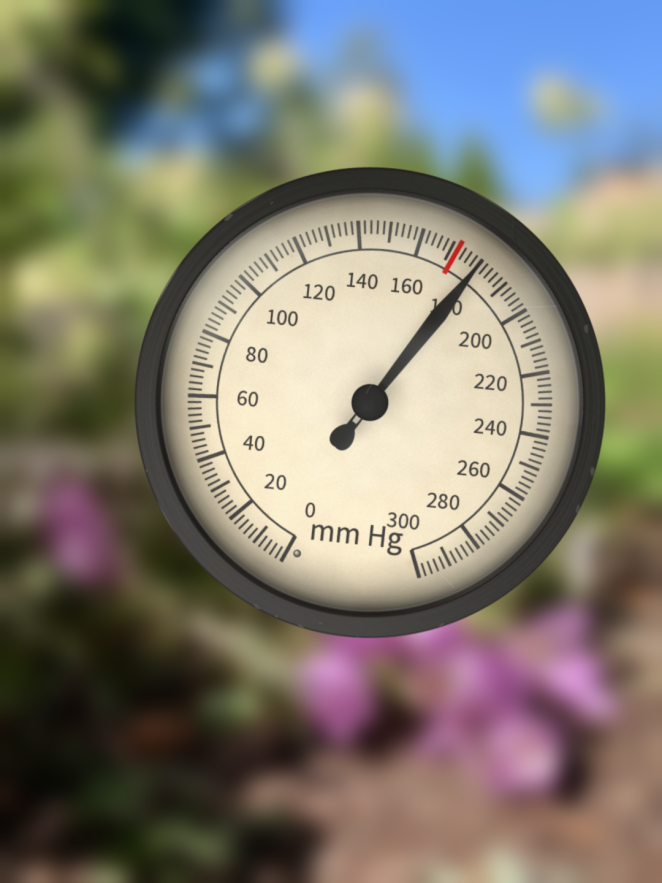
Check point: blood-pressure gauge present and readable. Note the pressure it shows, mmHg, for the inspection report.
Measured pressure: 180 mmHg
